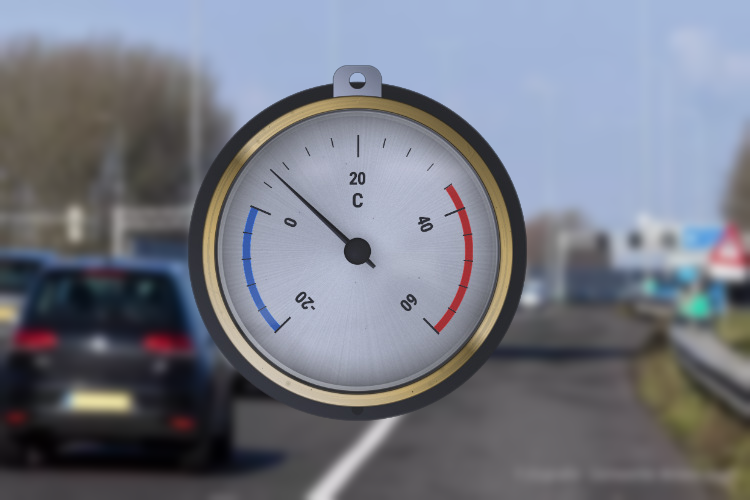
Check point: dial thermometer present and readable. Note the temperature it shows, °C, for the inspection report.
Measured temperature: 6 °C
